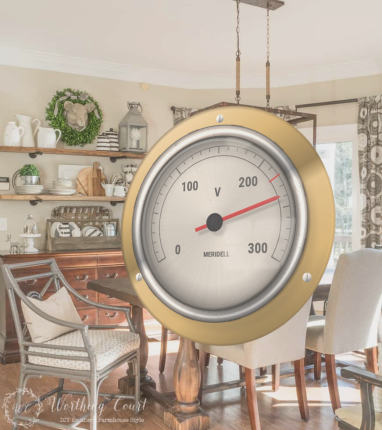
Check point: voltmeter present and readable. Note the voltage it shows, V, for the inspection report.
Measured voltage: 240 V
